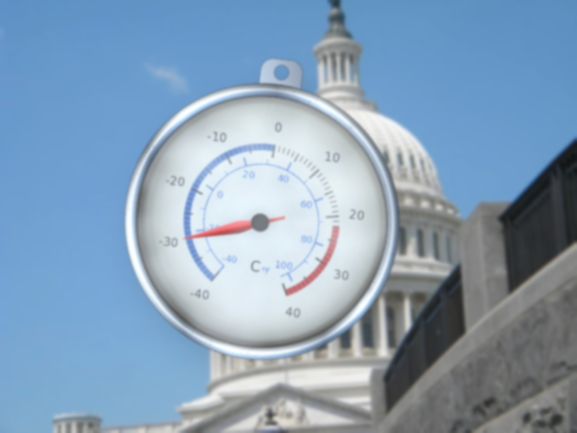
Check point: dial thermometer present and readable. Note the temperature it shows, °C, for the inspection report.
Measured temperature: -30 °C
